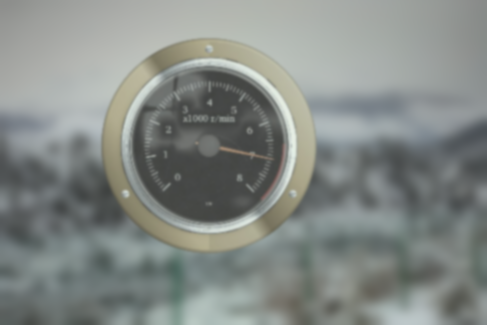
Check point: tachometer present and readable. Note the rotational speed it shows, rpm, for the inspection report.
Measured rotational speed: 7000 rpm
